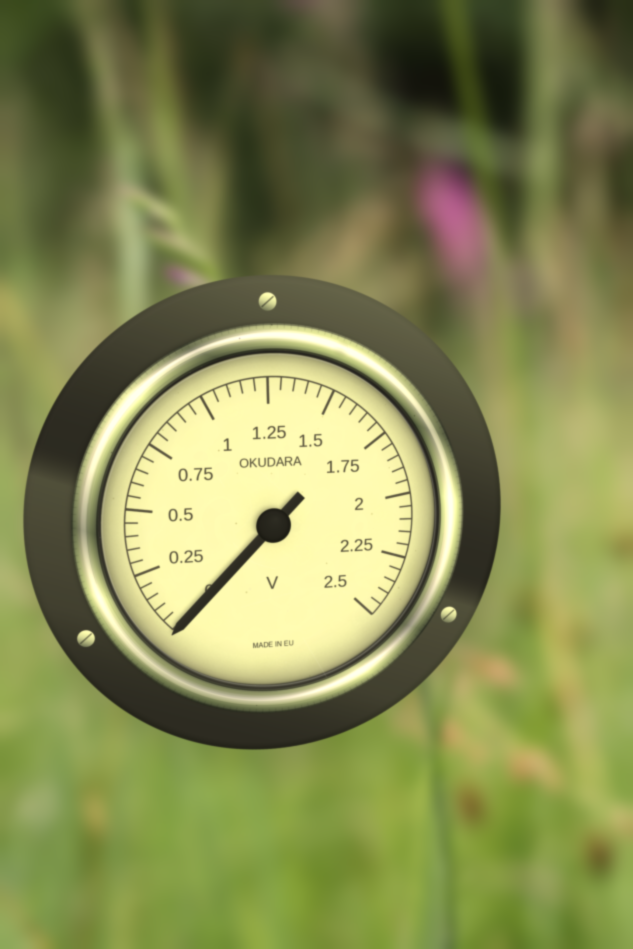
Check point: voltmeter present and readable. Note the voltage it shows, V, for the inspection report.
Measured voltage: 0 V
